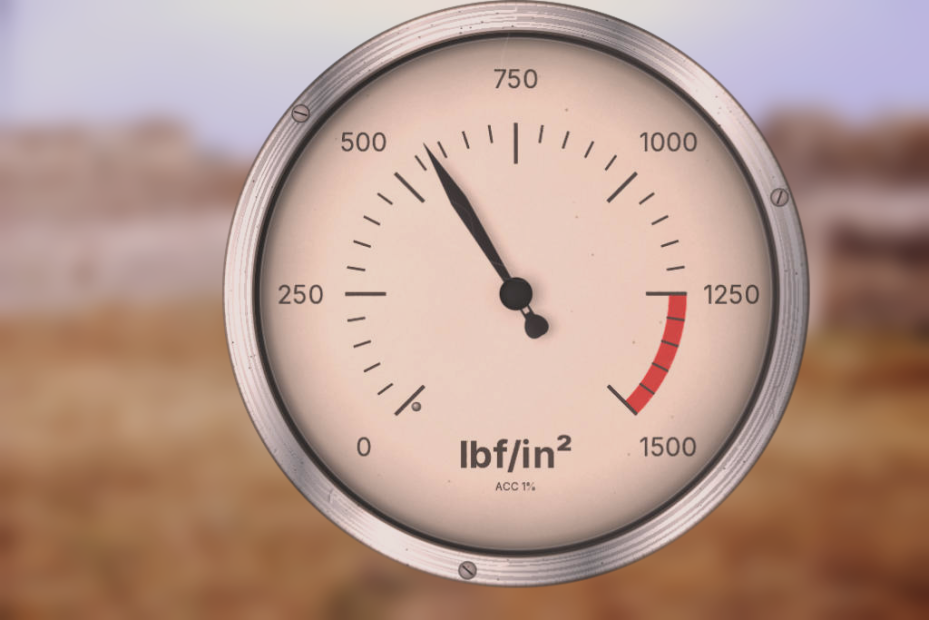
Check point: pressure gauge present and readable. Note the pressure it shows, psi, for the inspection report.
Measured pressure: 575 psi
